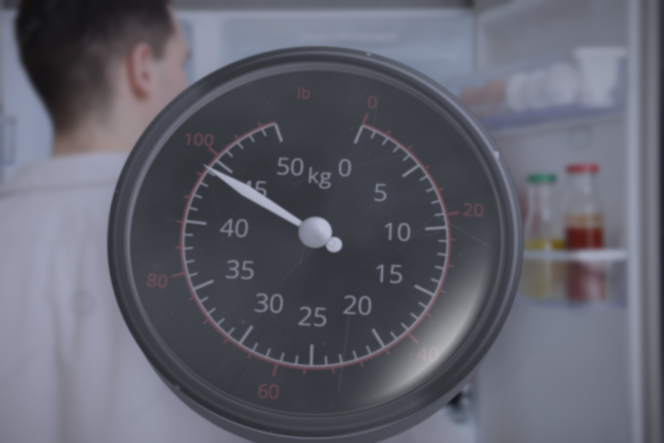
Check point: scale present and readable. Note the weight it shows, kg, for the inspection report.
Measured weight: 44 kg
